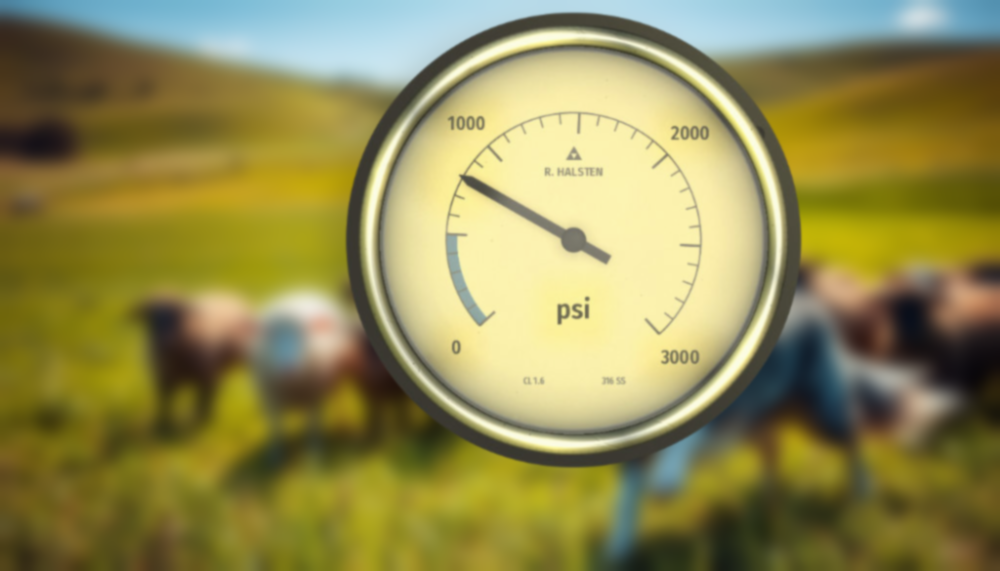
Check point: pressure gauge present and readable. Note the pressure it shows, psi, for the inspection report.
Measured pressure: 800 psi
